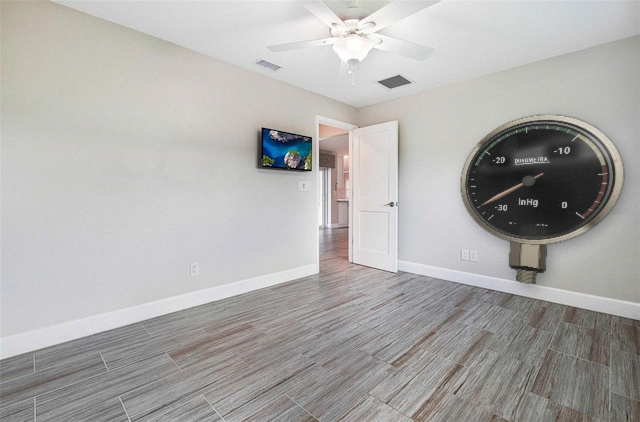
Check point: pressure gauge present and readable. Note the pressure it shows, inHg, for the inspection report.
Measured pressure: -28 inHg
